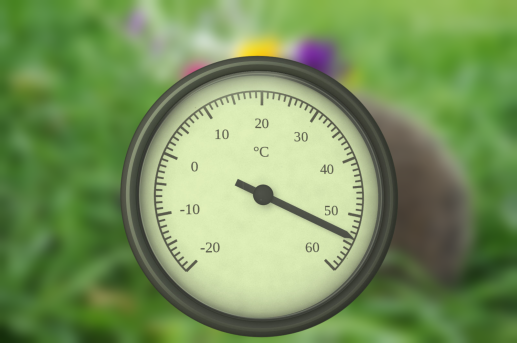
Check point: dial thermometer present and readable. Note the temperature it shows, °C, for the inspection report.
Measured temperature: 54 °C
